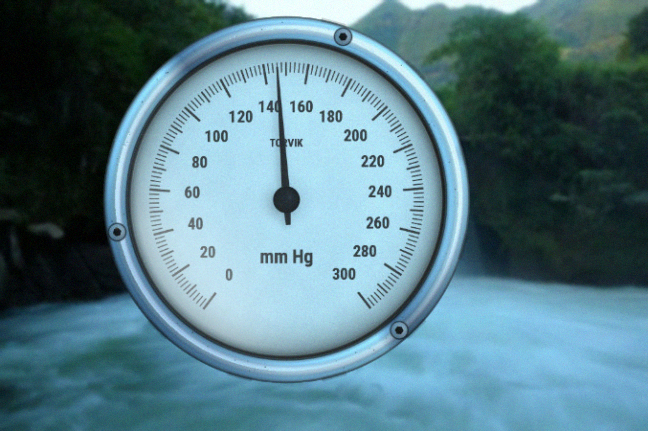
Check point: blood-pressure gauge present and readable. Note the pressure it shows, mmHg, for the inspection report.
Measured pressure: 146 mmHg
